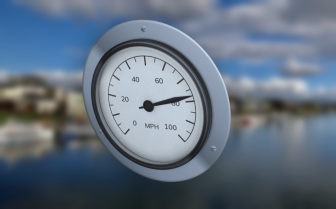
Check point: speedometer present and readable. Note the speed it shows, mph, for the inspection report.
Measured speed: 77.5 mph
